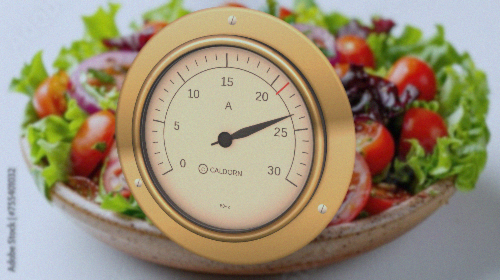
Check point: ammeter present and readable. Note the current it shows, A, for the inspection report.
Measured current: 23.5 A
